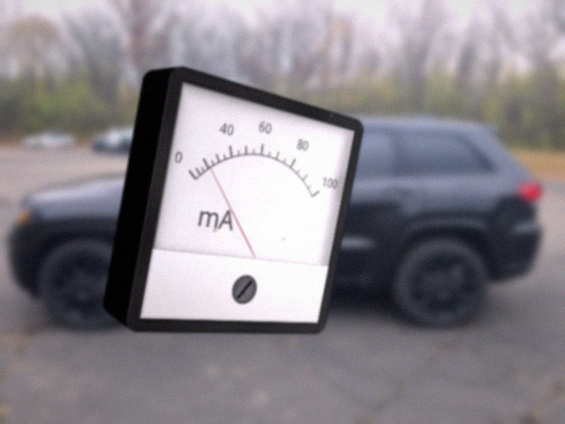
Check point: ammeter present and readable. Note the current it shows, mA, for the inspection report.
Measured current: 20 mA
